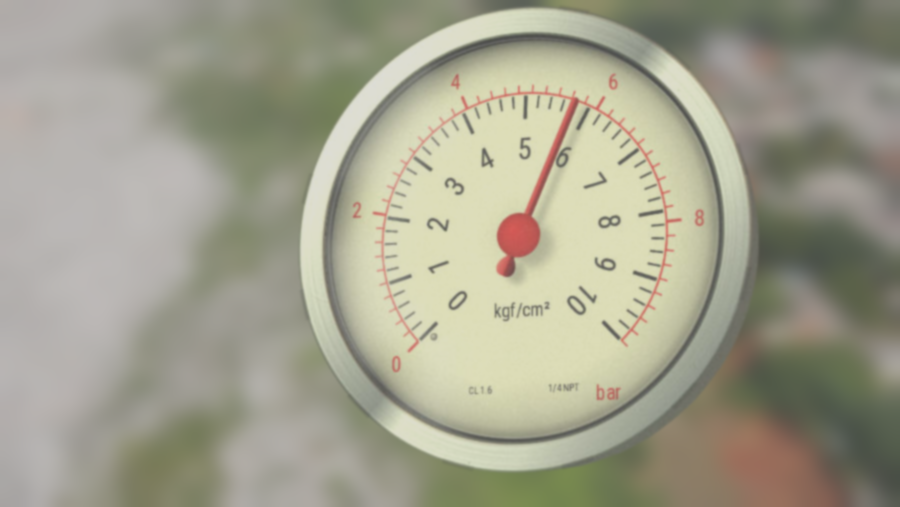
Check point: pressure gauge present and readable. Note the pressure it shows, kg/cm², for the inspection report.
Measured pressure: 5.8 kg/cm²
